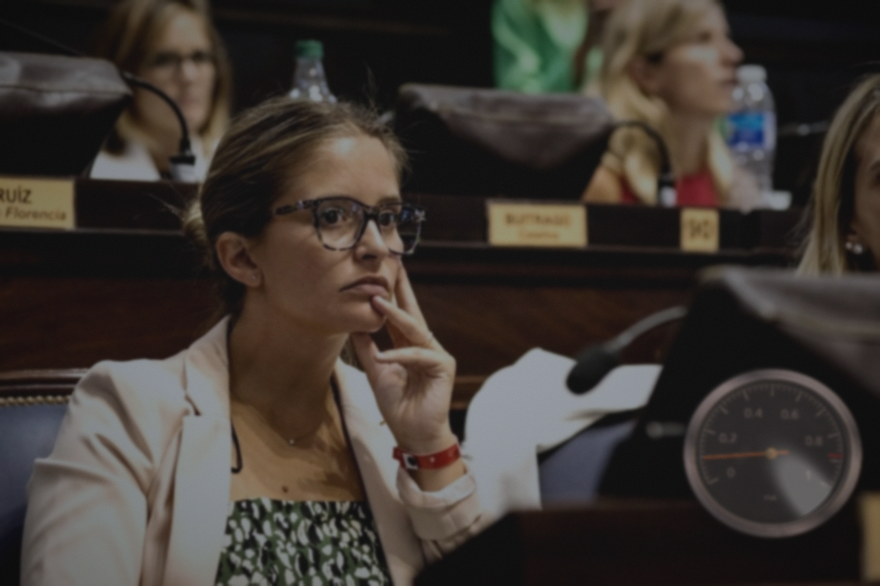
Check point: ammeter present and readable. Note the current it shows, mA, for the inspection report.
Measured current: 0.1 mA
